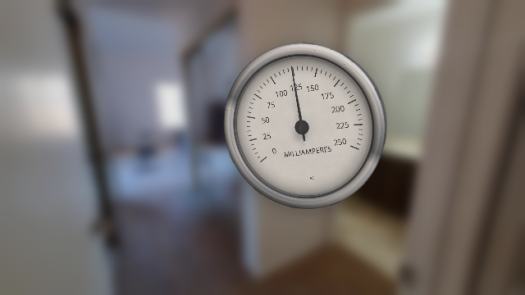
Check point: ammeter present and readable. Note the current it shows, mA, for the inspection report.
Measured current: 125 mA
